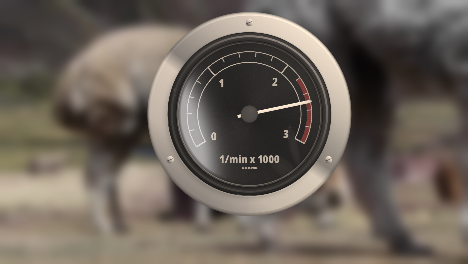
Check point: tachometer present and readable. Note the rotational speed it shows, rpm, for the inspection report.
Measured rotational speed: 2500 rpm
